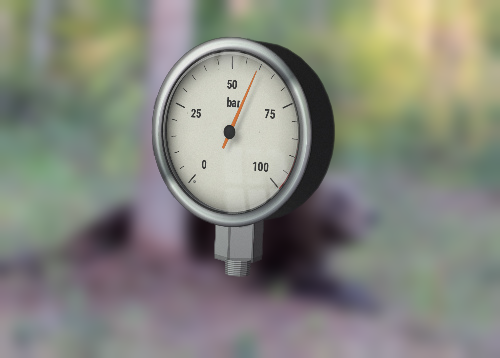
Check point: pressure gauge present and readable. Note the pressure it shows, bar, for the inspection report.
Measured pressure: 60 bar
